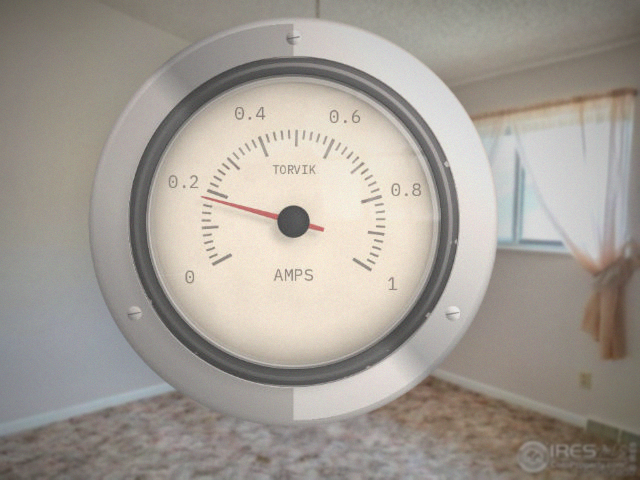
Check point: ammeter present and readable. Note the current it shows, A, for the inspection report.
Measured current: 0.18 A
